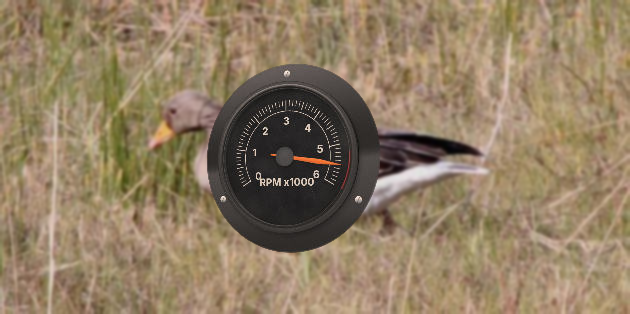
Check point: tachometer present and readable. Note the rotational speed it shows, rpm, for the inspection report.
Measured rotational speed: 5500 rpm
